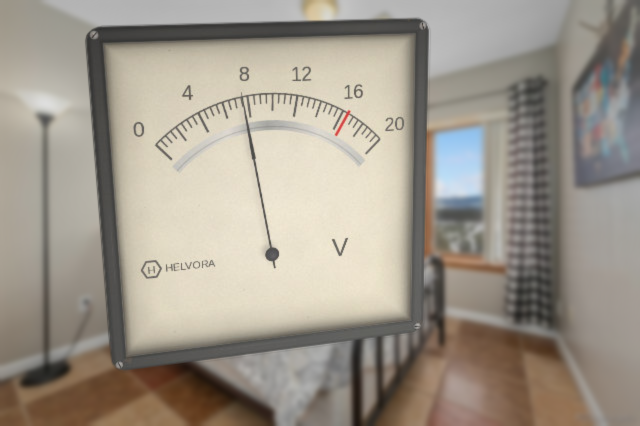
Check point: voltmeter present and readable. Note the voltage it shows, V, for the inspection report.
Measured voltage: 7.5 V
